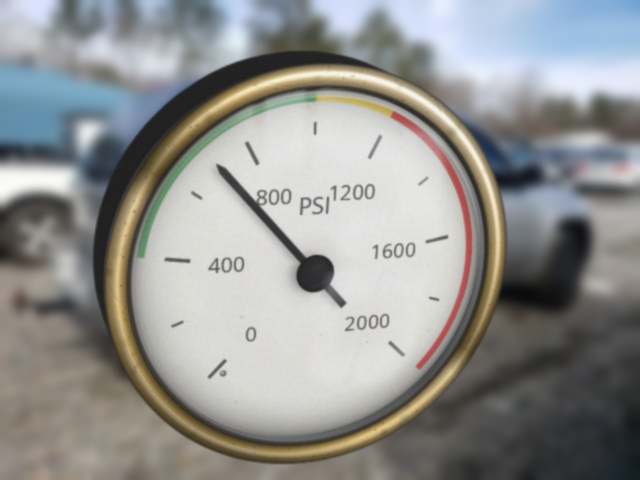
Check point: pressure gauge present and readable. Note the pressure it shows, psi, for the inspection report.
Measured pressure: 700 psi
